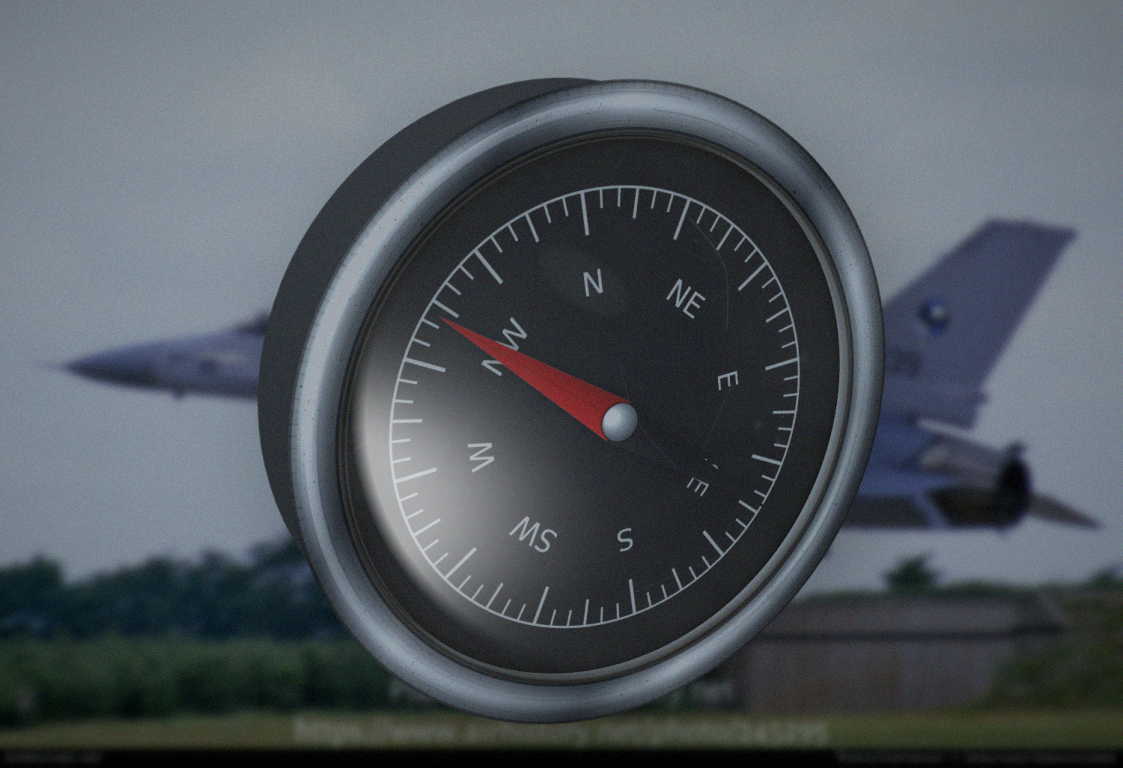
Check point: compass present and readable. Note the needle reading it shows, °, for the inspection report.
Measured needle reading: 312.5 °
